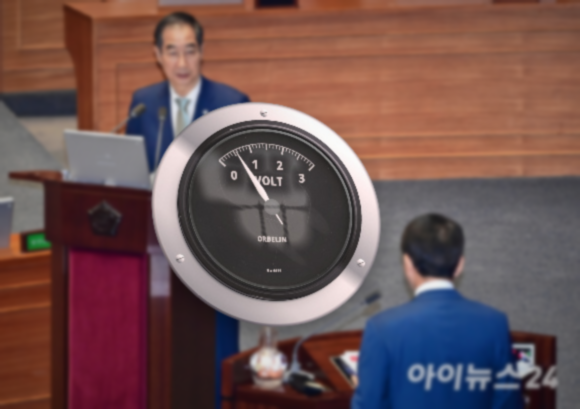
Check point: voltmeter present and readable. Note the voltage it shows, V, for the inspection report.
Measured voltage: 0.5 V
